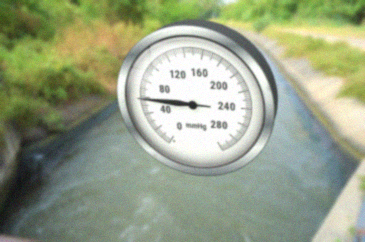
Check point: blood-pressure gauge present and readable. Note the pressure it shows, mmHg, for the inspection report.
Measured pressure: 60 mmHg
